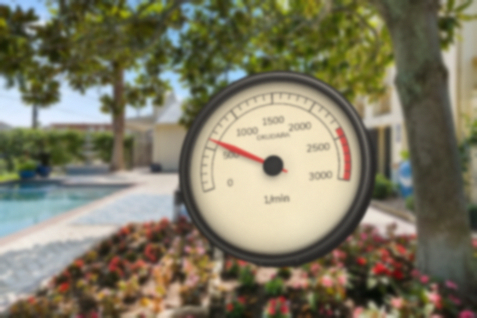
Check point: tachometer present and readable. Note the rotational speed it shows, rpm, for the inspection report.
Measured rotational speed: 600 rpm
